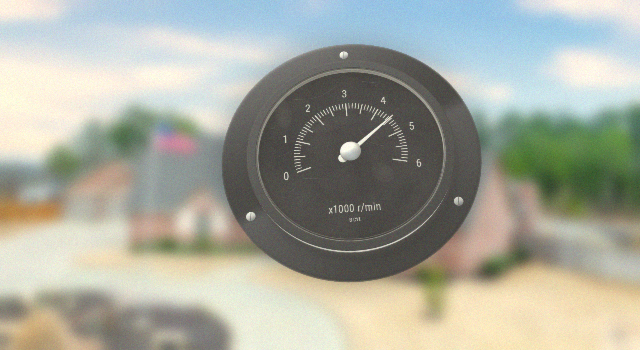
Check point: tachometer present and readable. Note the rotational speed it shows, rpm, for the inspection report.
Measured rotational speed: 4500 rpm
